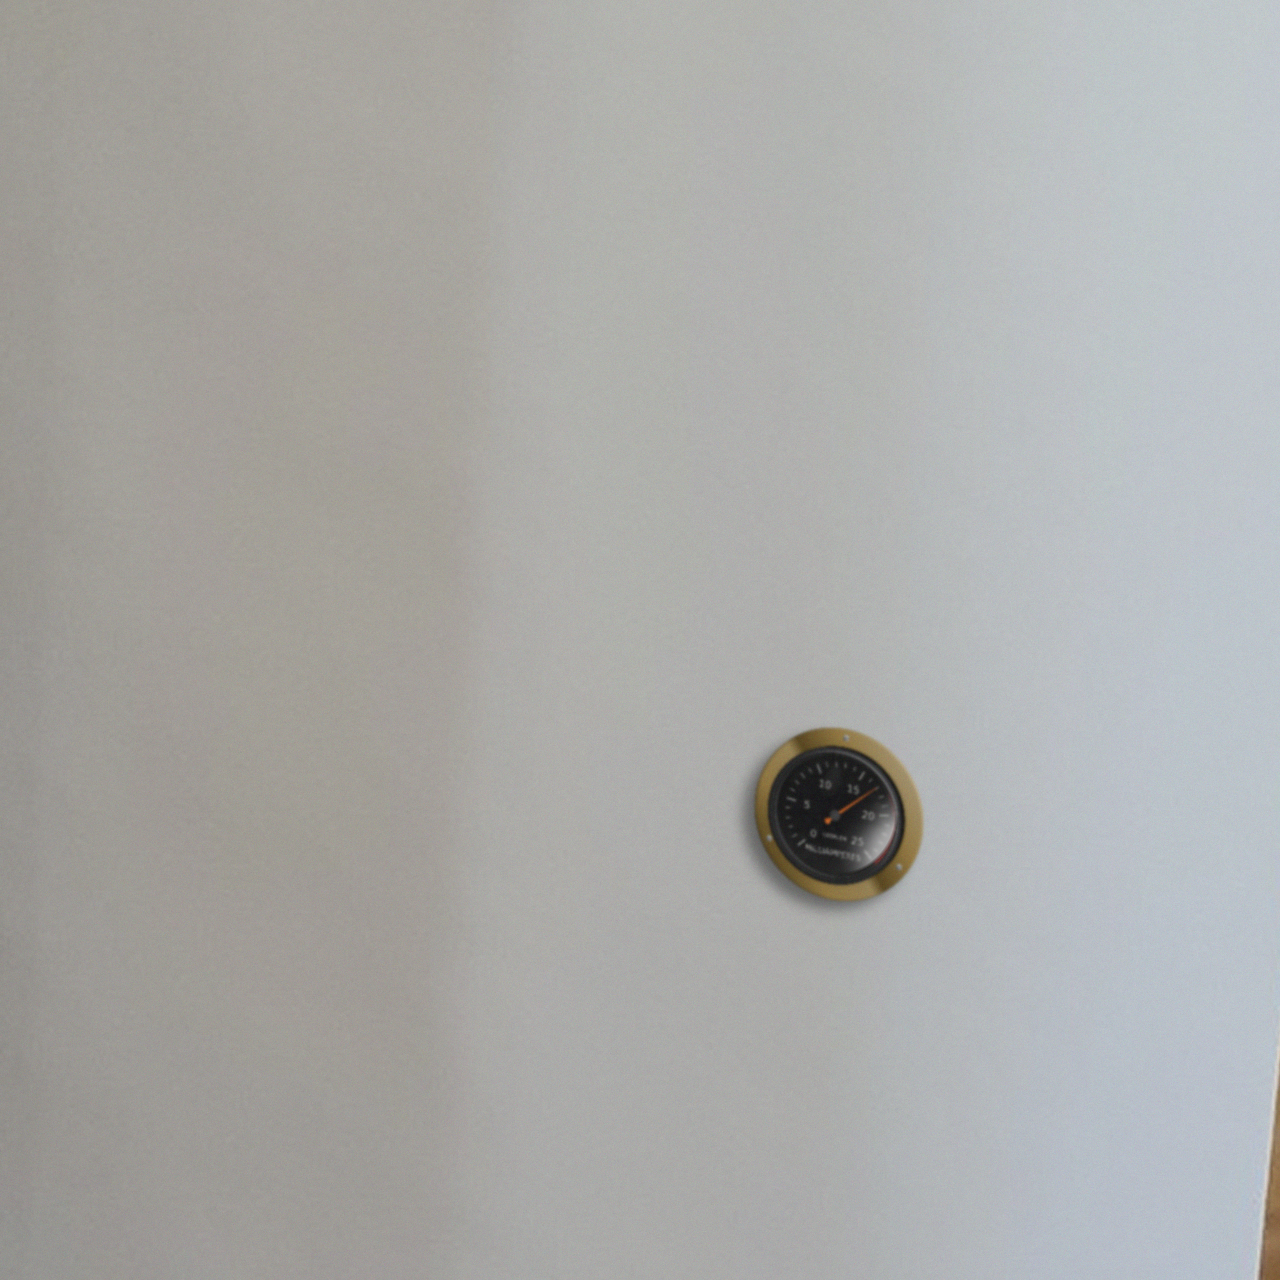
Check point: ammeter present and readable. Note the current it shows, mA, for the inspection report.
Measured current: 17 mA
